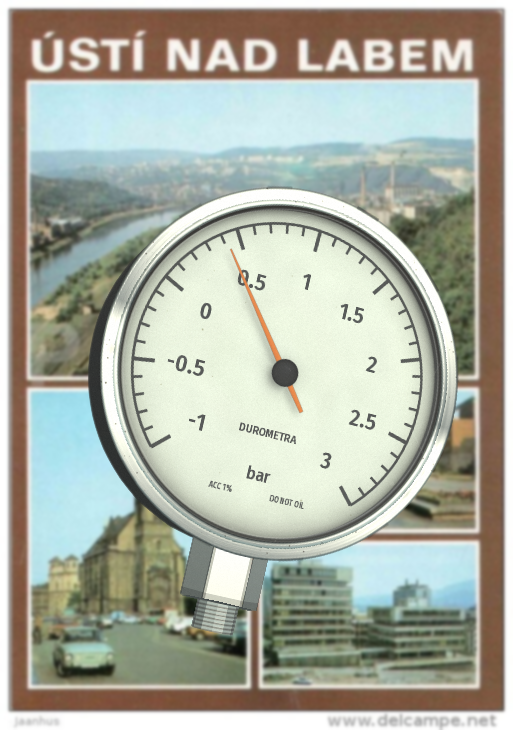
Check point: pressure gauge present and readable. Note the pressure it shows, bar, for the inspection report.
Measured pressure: 0.4 bar
